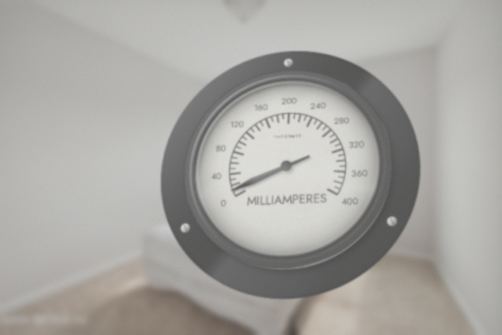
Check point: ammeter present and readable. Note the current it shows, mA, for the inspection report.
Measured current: 10 mA
